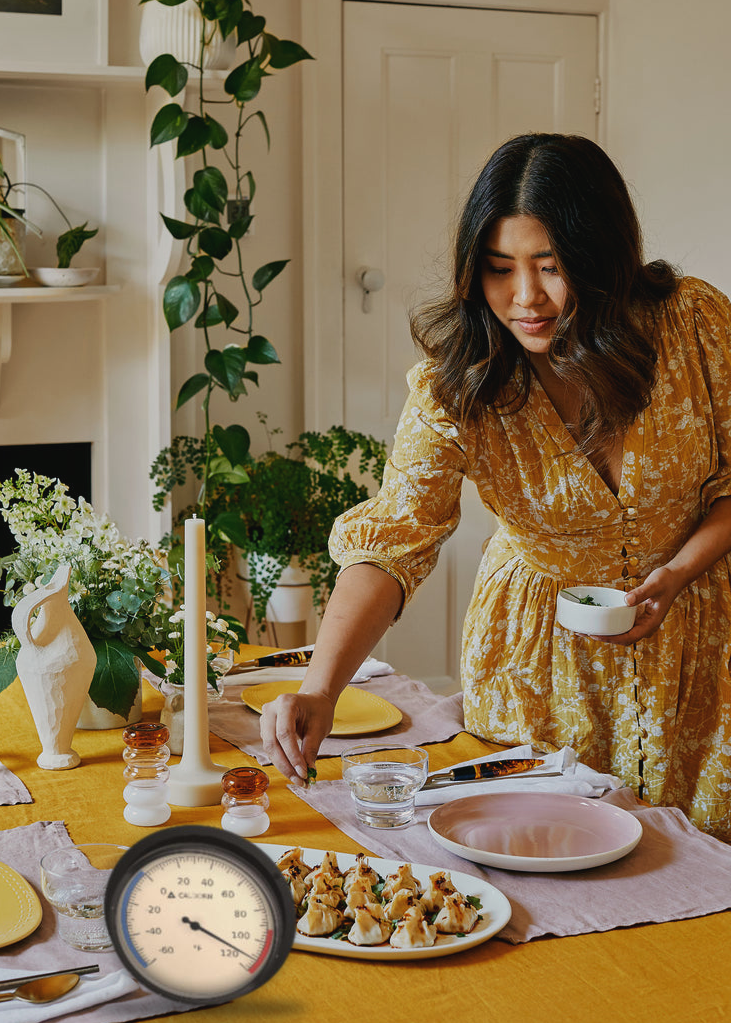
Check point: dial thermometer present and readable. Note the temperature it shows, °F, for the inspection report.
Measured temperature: 110 °F
